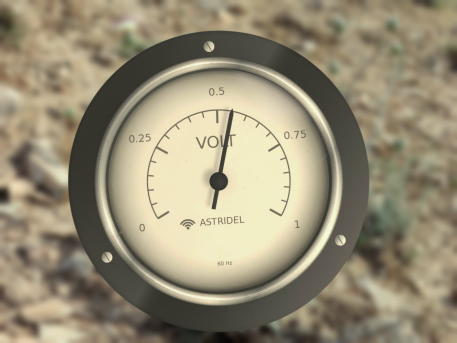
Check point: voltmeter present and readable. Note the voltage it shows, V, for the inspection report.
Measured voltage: 0.55 V
